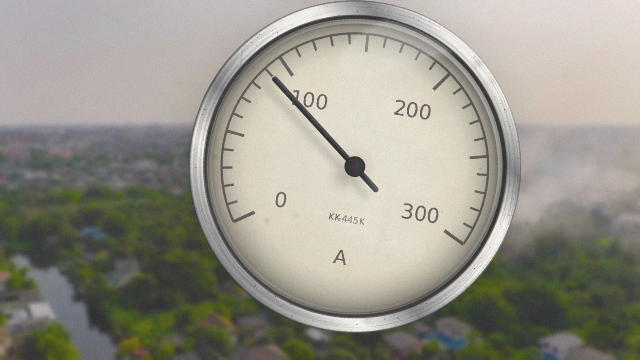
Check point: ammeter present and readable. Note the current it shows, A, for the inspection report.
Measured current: 90 A
